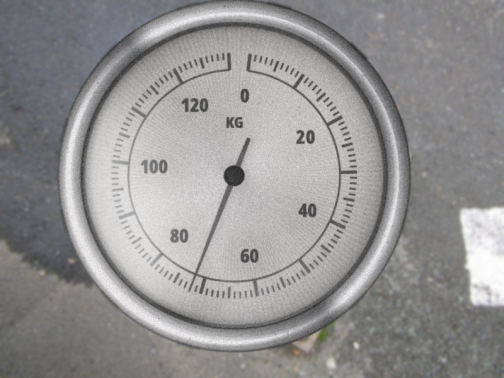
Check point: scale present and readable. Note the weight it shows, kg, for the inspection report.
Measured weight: 72 kg
